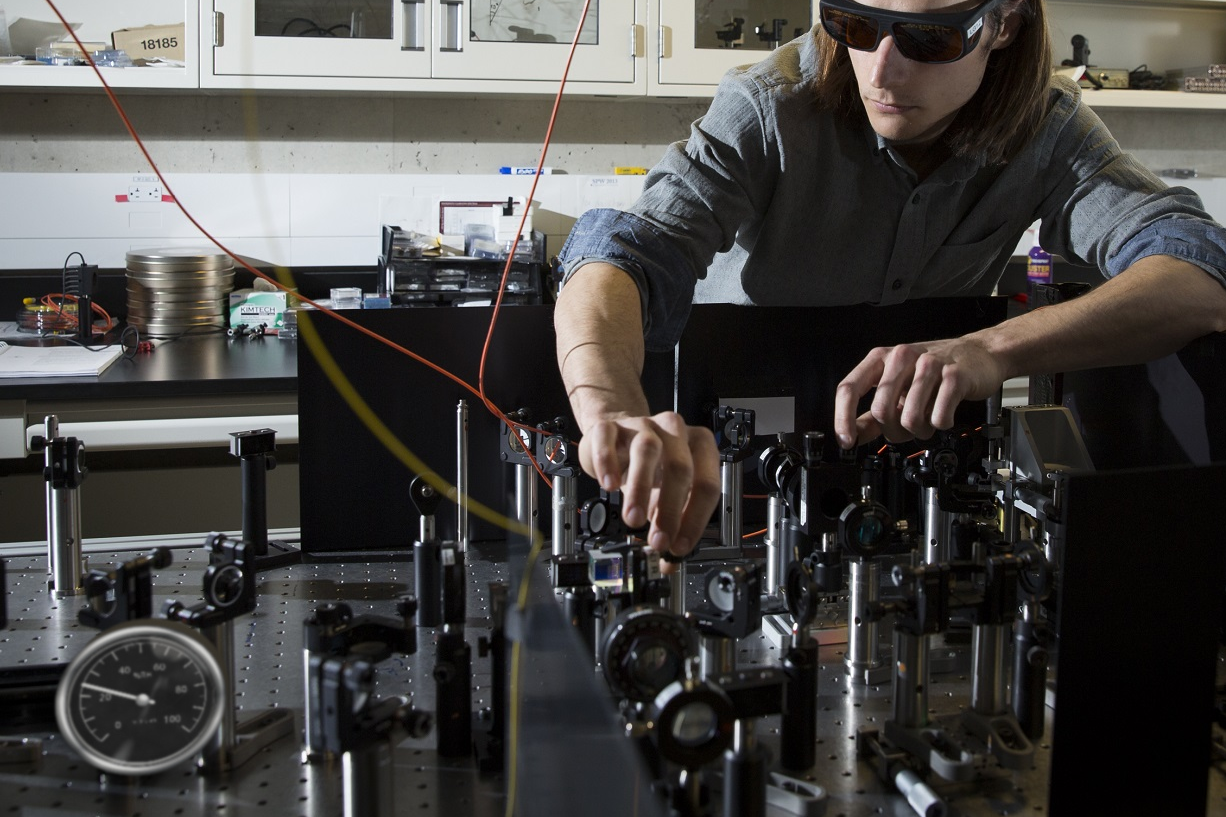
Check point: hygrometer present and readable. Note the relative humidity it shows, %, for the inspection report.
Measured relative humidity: 25 %
